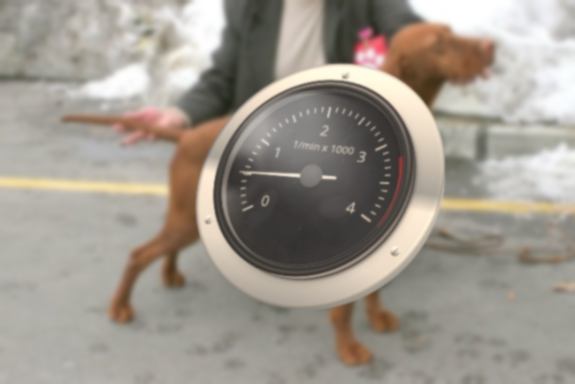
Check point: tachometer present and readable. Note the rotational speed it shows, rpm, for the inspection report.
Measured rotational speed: 500 rpm
